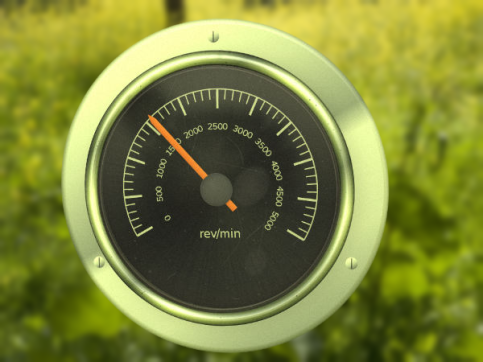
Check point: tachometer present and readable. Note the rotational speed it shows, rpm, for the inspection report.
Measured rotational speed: 1600 rpm
